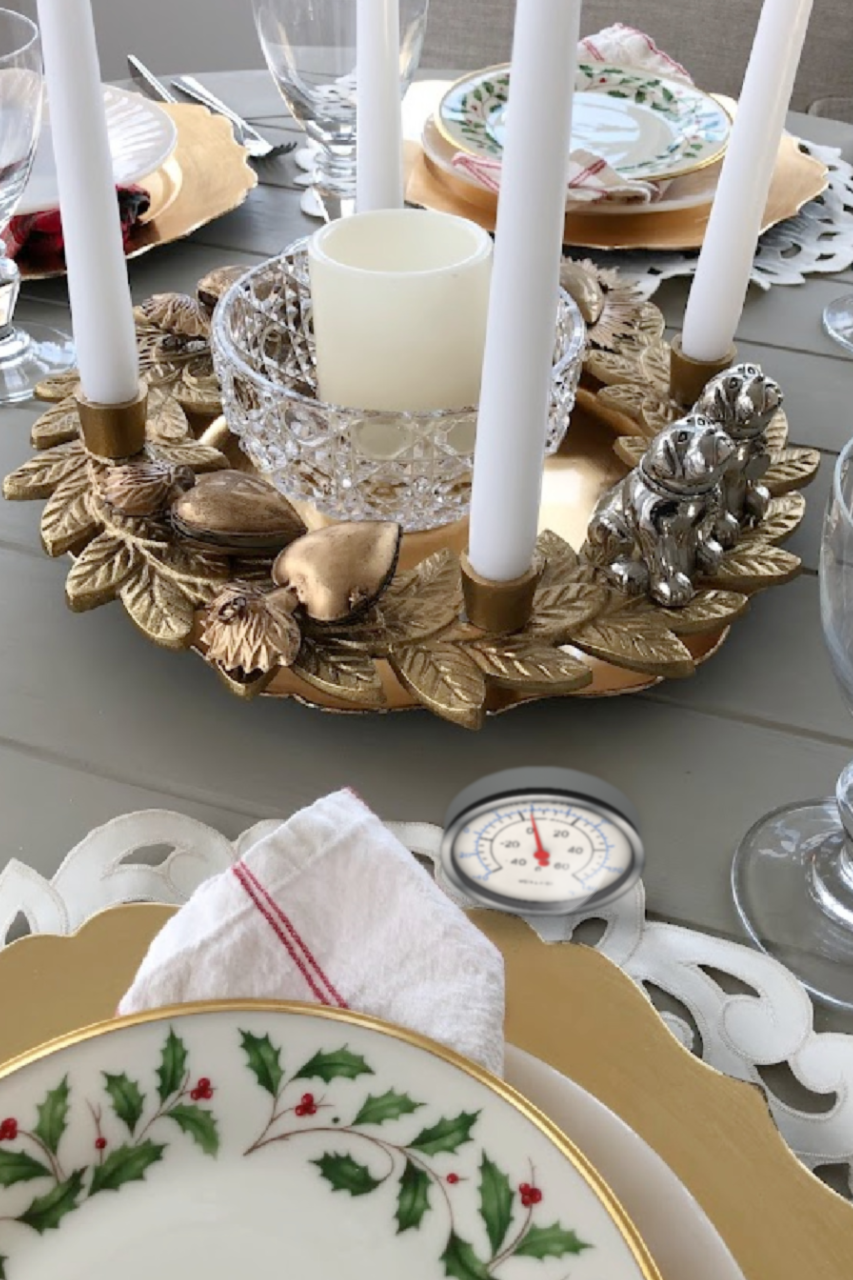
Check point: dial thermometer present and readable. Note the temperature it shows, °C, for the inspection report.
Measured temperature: 4 °C
